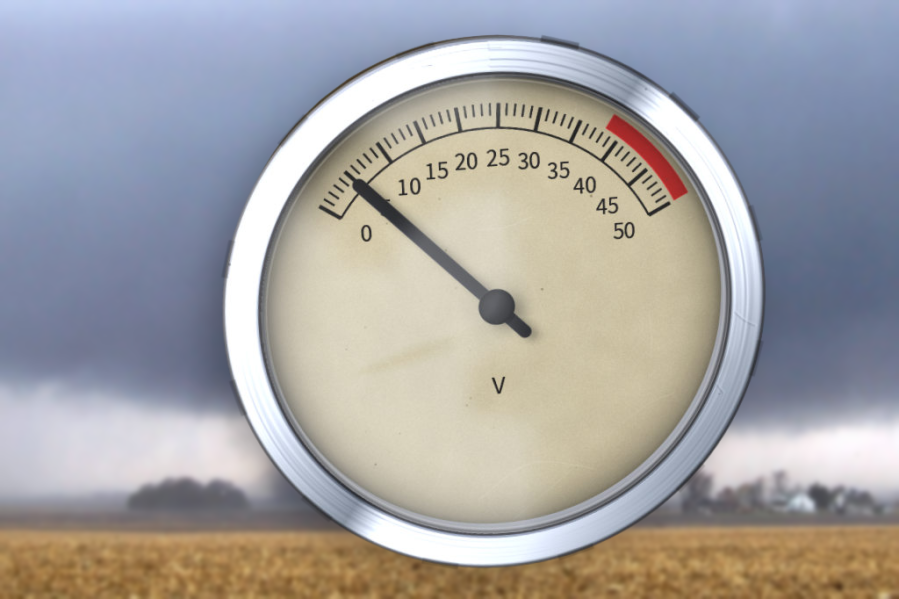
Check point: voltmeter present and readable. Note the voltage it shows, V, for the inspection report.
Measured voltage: 5 V
